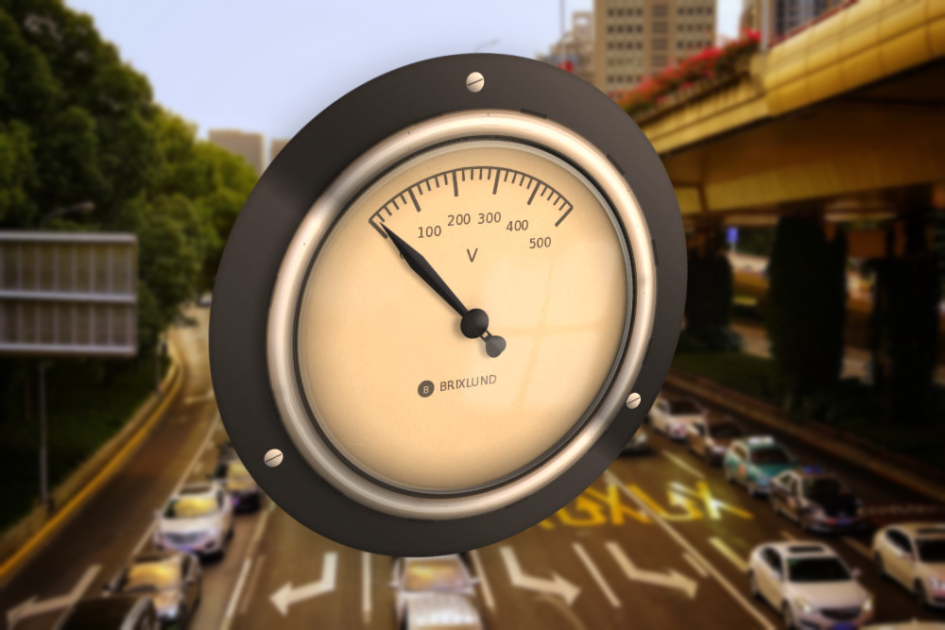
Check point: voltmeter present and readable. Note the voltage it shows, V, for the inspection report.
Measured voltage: 10 V
